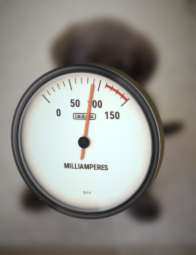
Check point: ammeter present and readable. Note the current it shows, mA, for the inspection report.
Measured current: 90 mA
